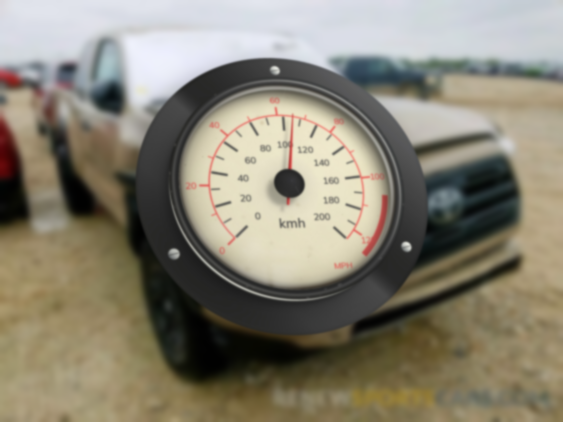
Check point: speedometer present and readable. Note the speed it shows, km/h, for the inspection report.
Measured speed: 105 km/h
